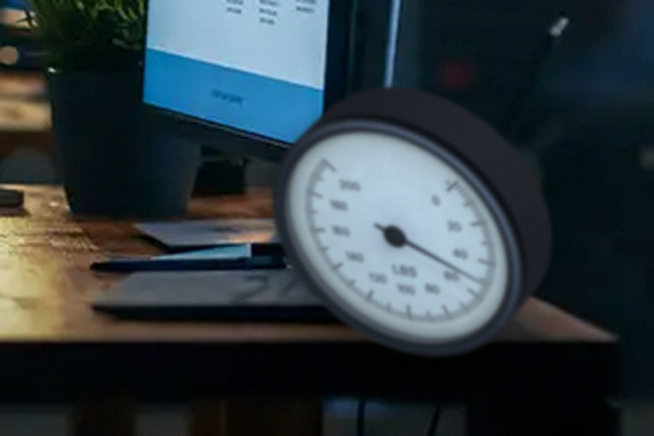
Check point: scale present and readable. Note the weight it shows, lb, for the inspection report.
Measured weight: 50 lb
